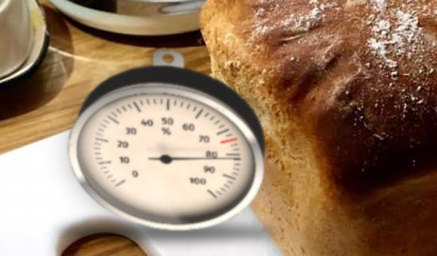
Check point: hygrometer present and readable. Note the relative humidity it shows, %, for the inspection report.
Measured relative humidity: 80 %
